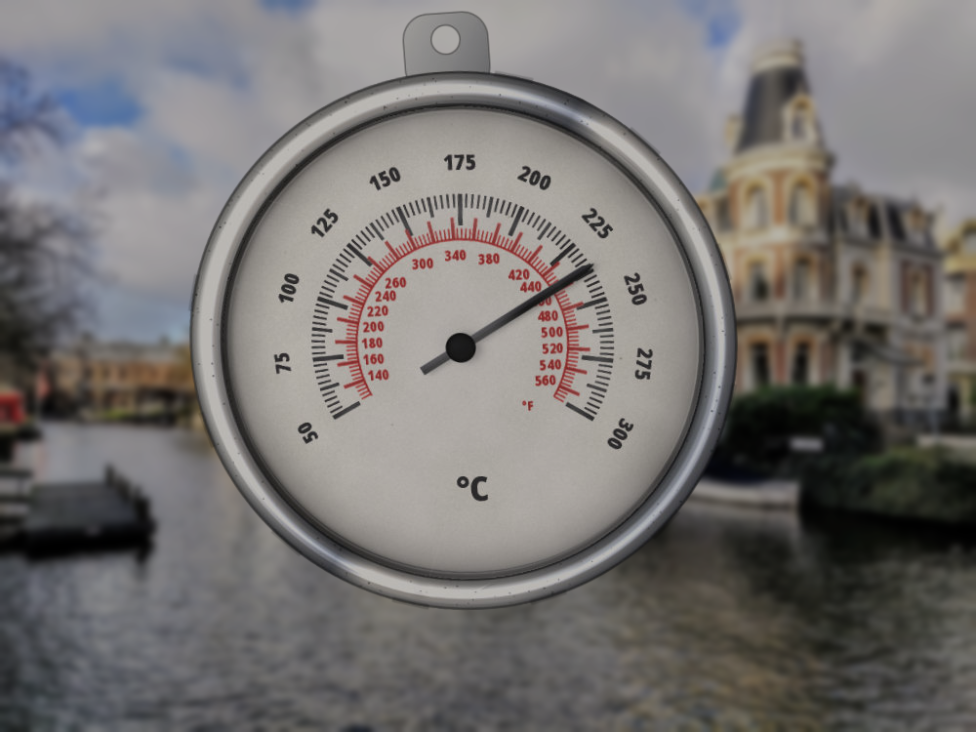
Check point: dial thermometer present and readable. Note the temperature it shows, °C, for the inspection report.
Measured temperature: 235 °C
